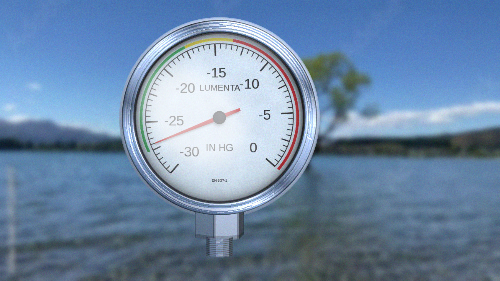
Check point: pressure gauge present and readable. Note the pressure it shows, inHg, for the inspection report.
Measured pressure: -27 inHg
